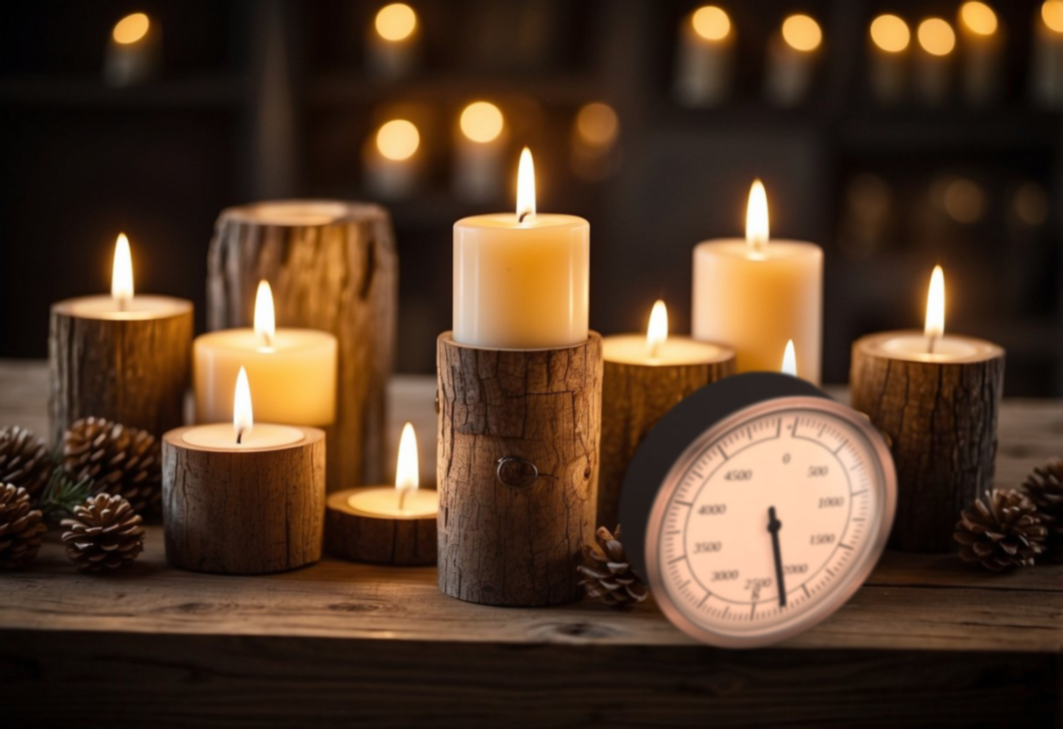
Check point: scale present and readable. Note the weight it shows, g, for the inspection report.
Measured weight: 2250 g
